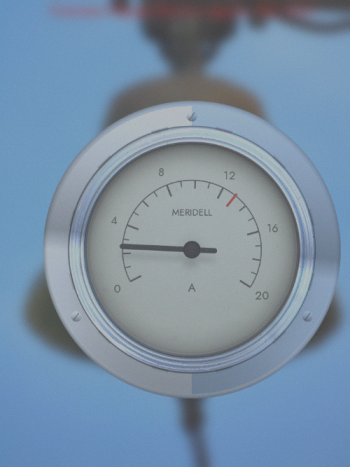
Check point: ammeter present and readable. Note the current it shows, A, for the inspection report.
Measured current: 2.5 A
